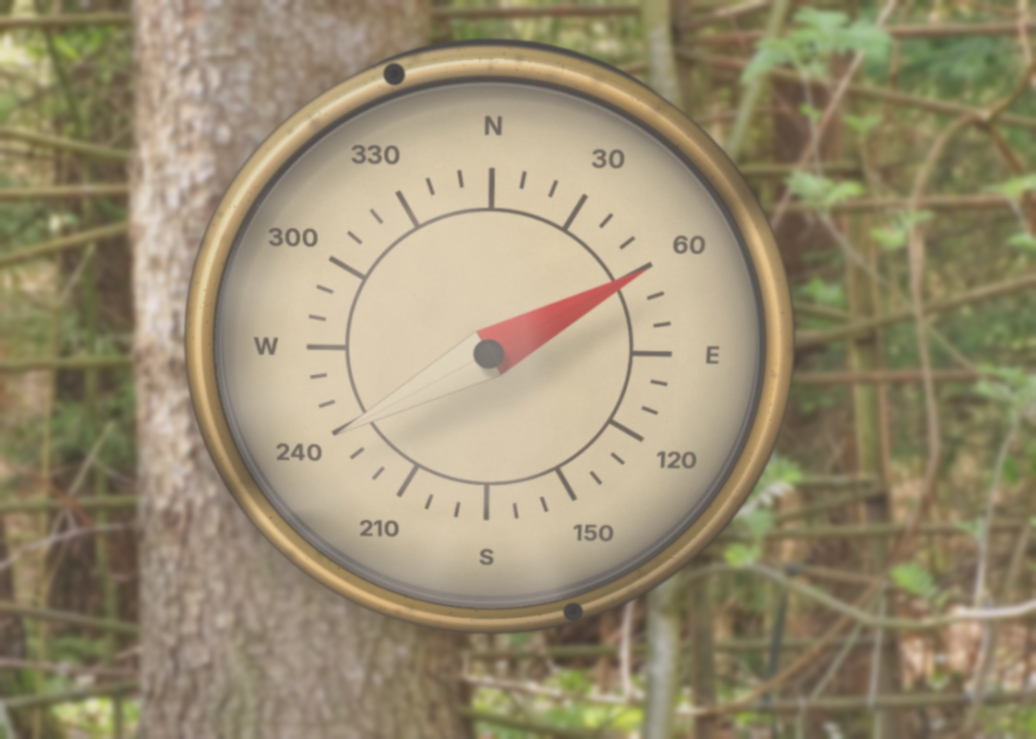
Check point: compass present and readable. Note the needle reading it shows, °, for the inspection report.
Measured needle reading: 60 °
